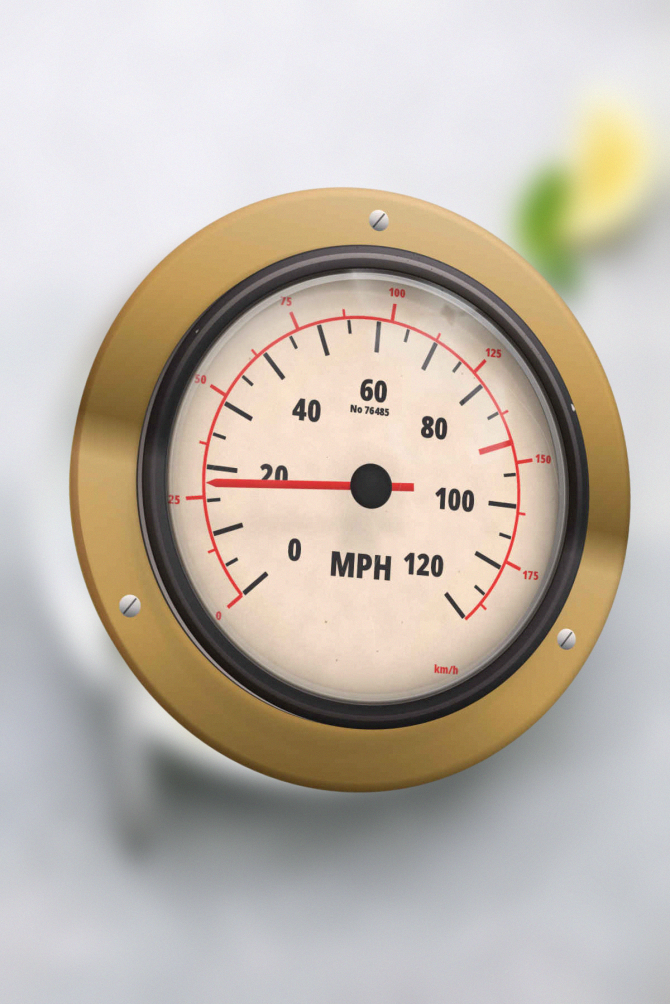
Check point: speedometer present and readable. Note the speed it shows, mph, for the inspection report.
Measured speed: 17.5 mph
